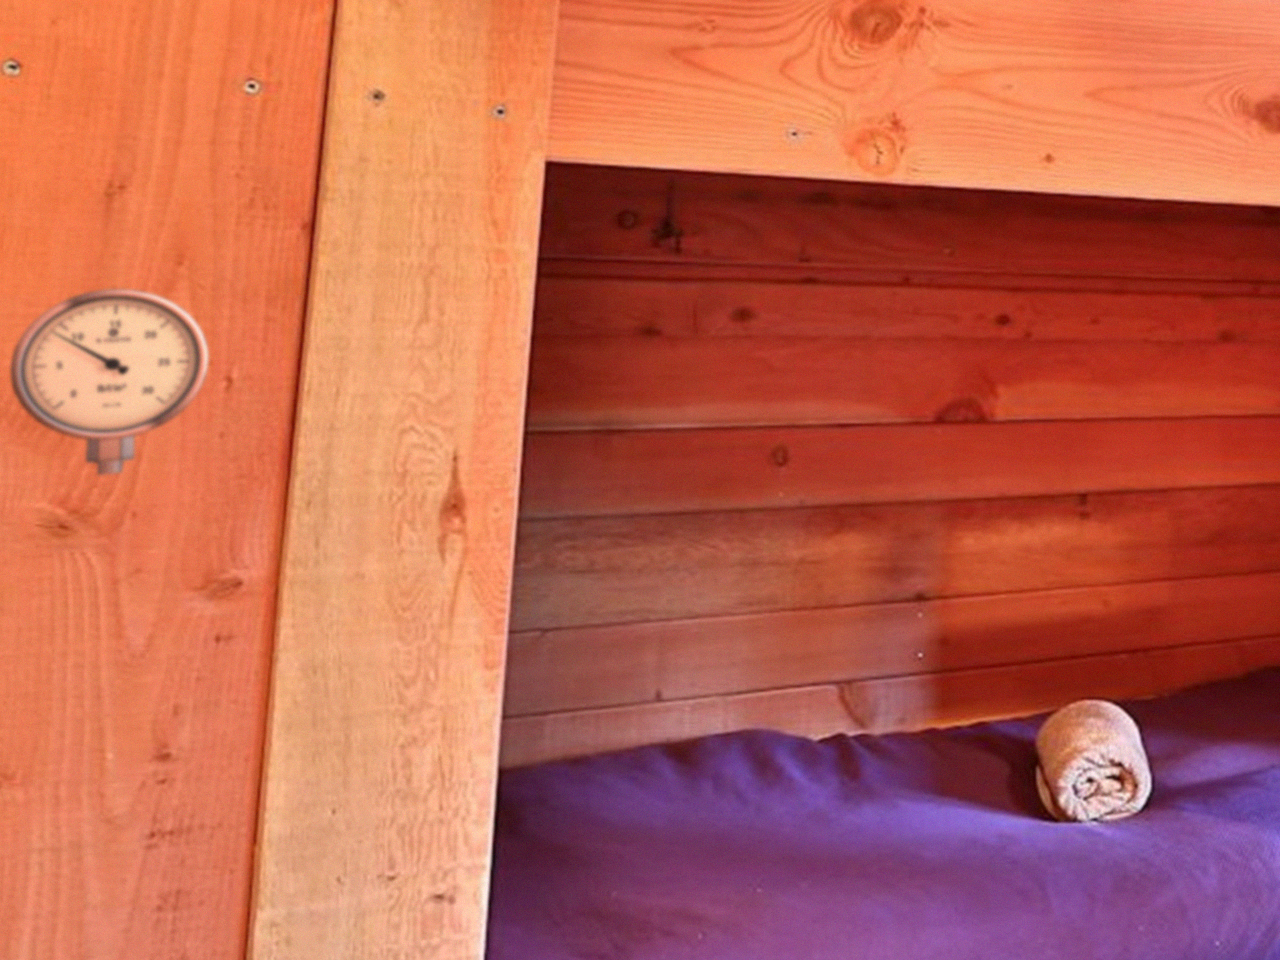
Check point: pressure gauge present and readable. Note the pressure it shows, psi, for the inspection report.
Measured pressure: 9 psi
